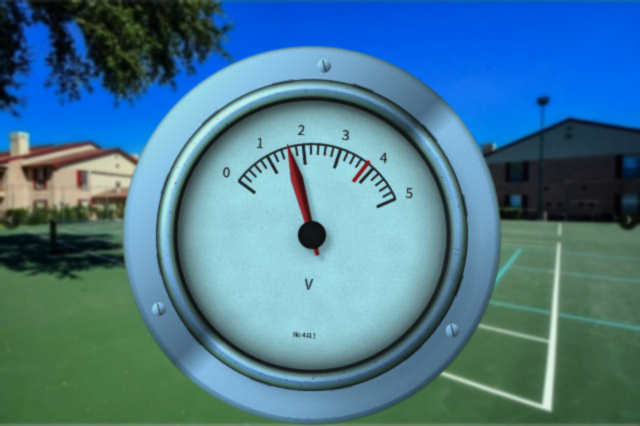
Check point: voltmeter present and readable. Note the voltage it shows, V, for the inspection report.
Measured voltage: 1.6 V
